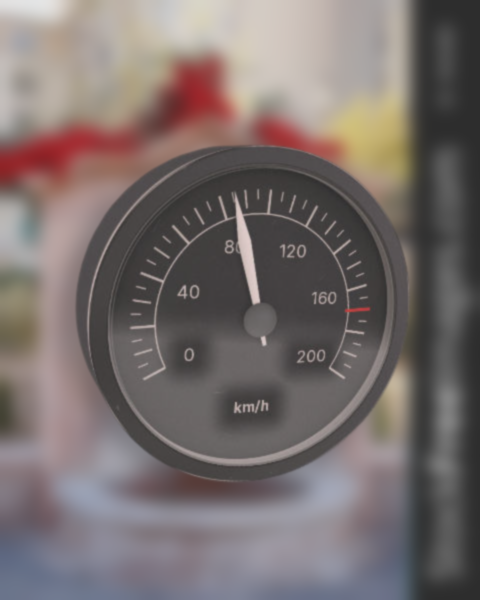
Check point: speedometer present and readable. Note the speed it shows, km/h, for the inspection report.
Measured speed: 85 km/h
